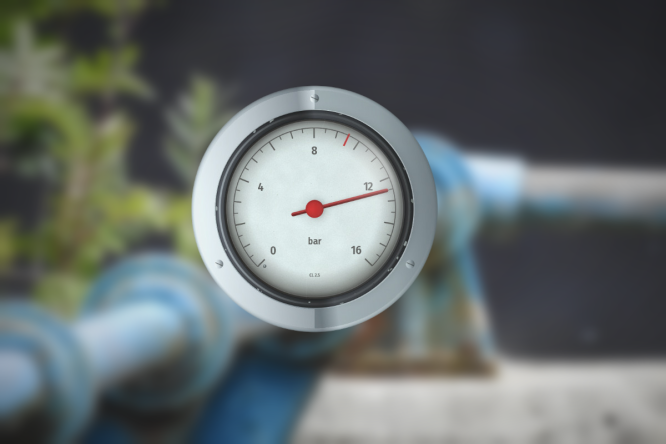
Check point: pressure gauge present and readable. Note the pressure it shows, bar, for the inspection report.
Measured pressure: 12.5 bar
